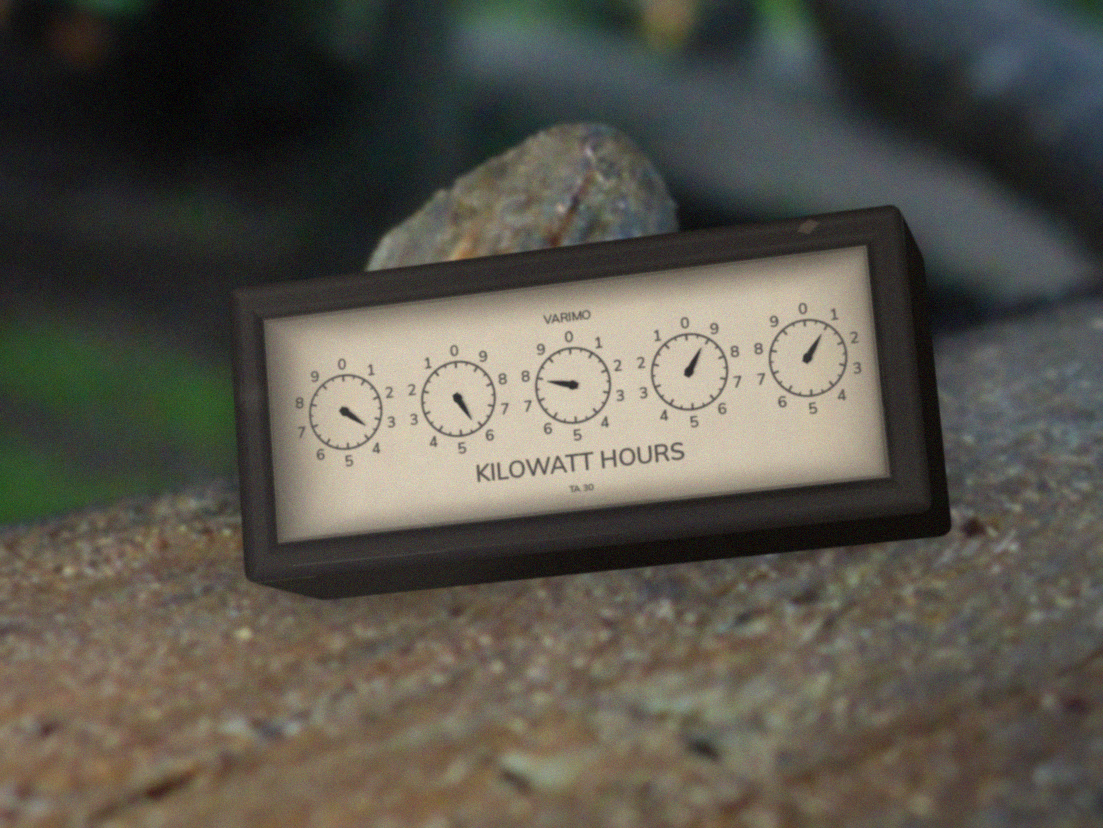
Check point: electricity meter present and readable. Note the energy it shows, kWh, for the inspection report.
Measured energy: 35791 kWh
